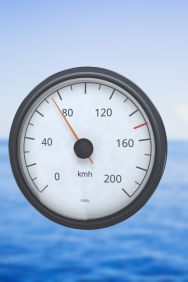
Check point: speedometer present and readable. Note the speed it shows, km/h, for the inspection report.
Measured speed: 75 km/h
